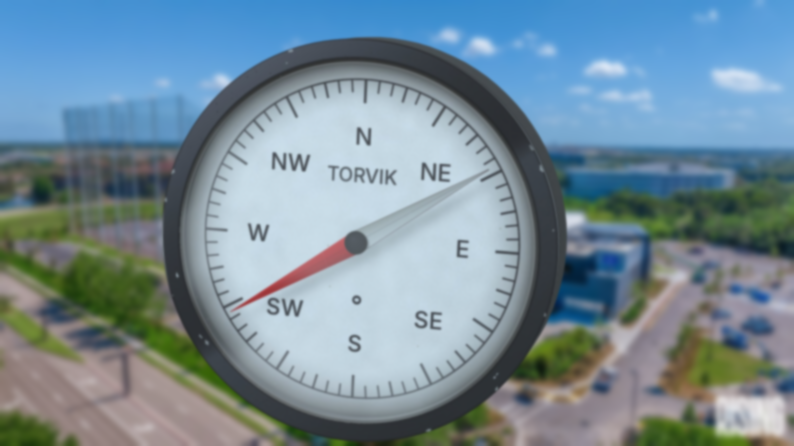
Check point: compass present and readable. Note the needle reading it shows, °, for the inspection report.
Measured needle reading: 237.5 °
